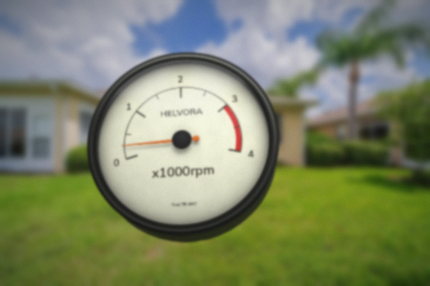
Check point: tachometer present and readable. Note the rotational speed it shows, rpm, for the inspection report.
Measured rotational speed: 250 rpm
